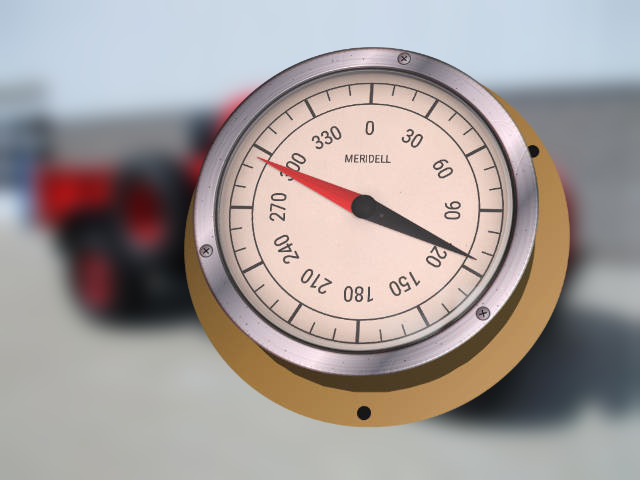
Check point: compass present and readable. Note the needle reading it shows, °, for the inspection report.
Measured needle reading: 295 °
